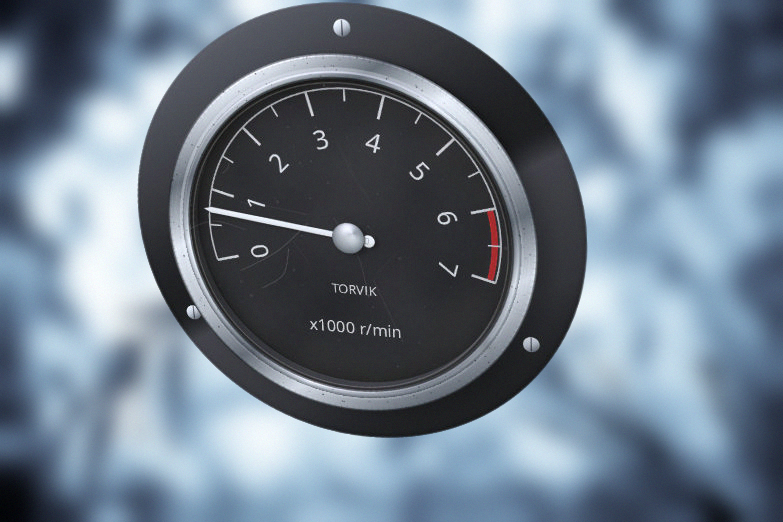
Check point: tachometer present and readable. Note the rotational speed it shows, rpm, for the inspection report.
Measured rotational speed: 750 rpm
